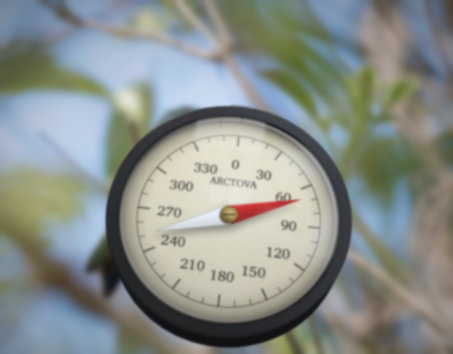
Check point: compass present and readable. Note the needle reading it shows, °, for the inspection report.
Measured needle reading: 70 °
